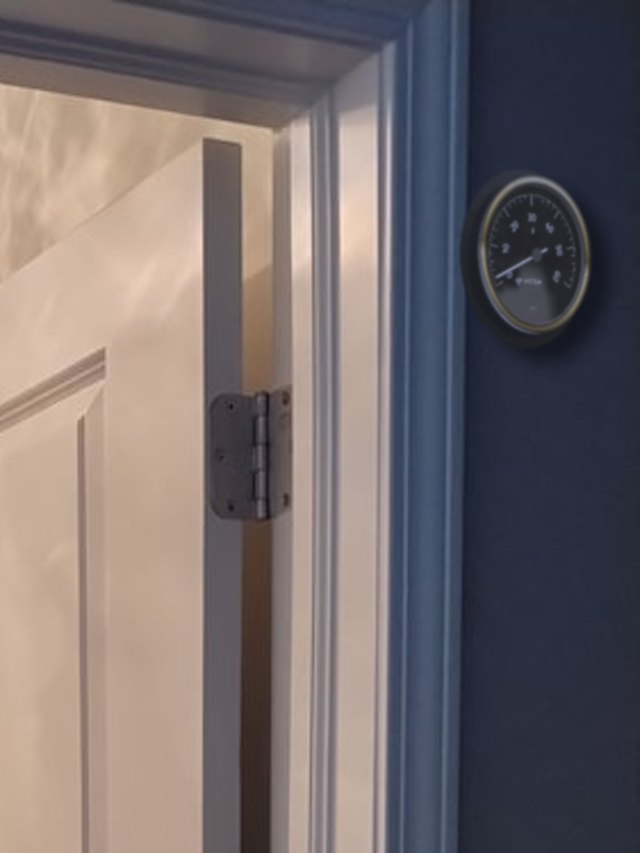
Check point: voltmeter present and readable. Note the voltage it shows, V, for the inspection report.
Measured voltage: 2 V
